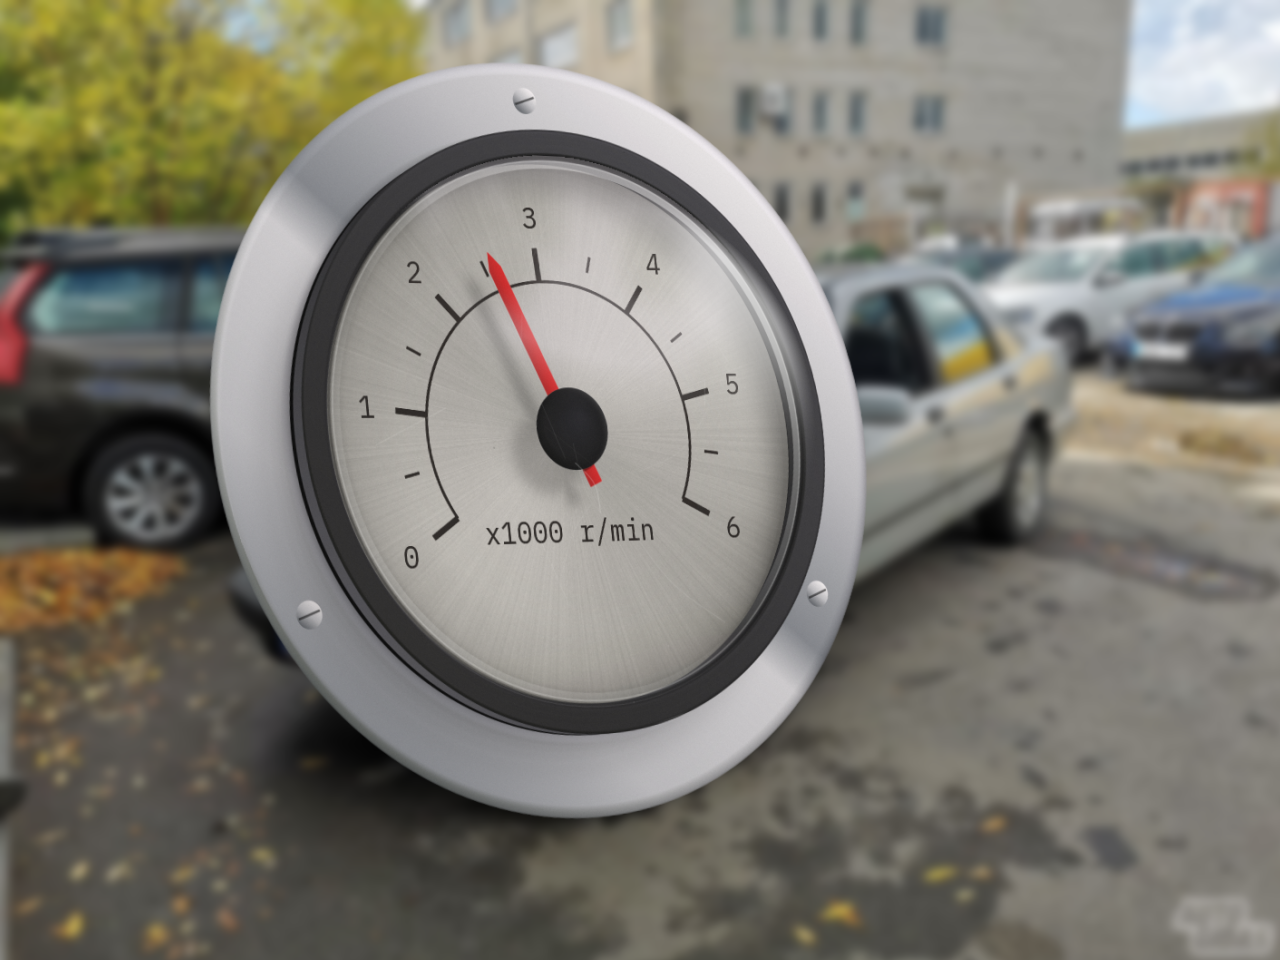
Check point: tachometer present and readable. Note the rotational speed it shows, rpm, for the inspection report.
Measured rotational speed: 2500 rpm
